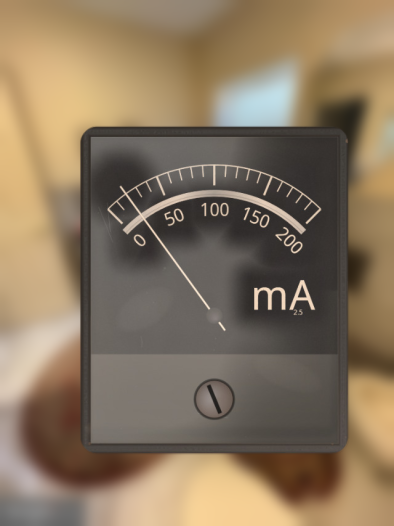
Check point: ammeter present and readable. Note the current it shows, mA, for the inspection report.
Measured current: 20 mA
